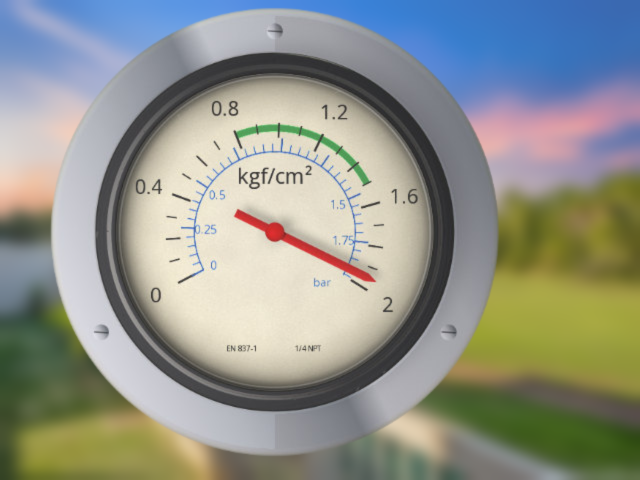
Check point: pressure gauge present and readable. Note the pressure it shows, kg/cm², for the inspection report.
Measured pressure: 1.95 kg/cm²
